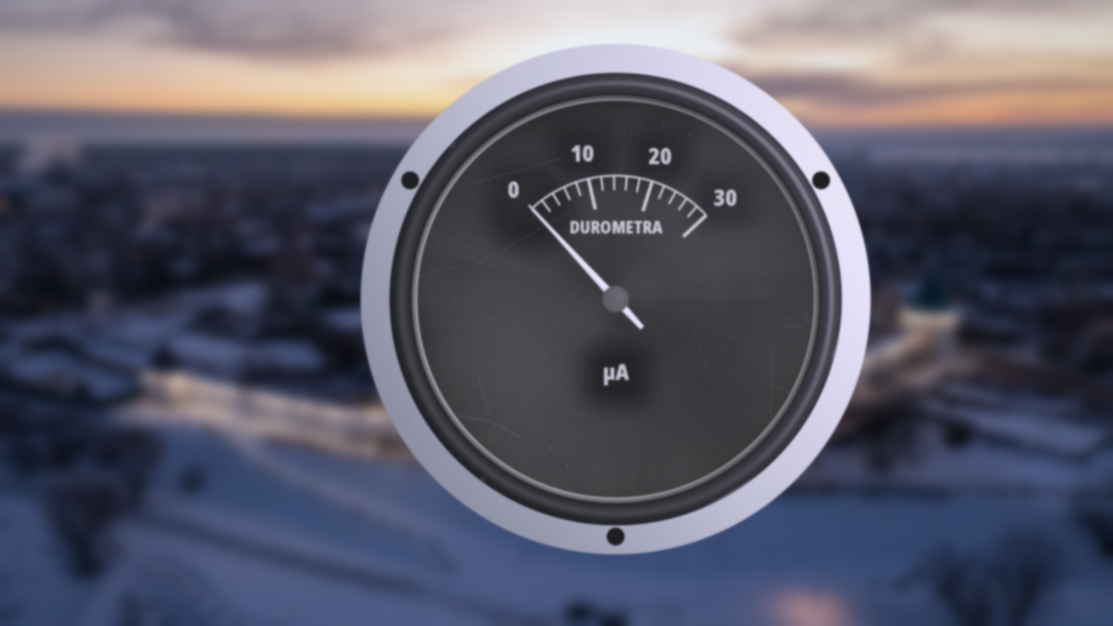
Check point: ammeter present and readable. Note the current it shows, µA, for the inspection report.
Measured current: 0 µA
